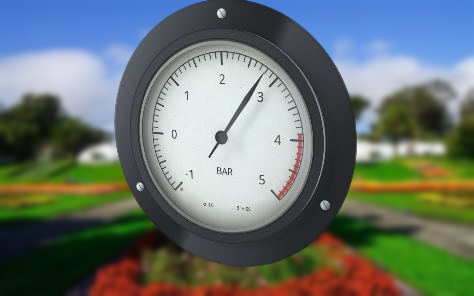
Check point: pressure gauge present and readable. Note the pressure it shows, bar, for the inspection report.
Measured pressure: 2.8 bar
